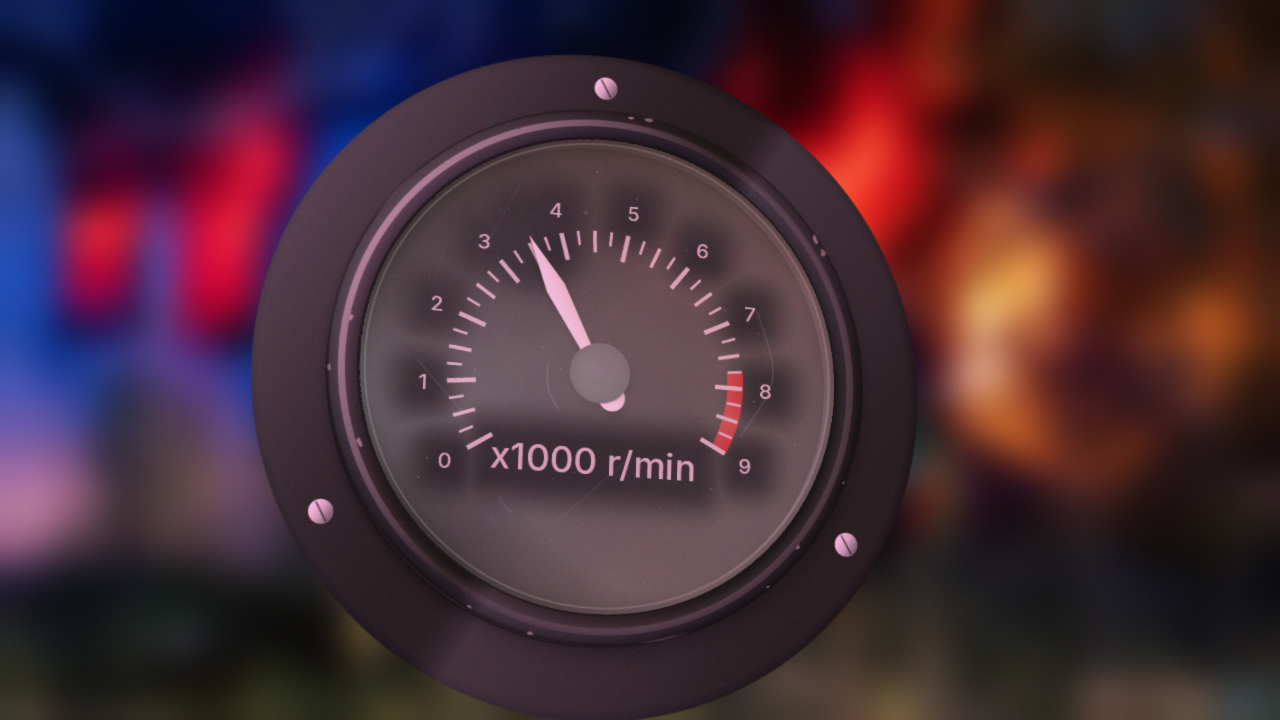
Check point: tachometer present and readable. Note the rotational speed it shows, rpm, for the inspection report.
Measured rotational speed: 3500 rpm
